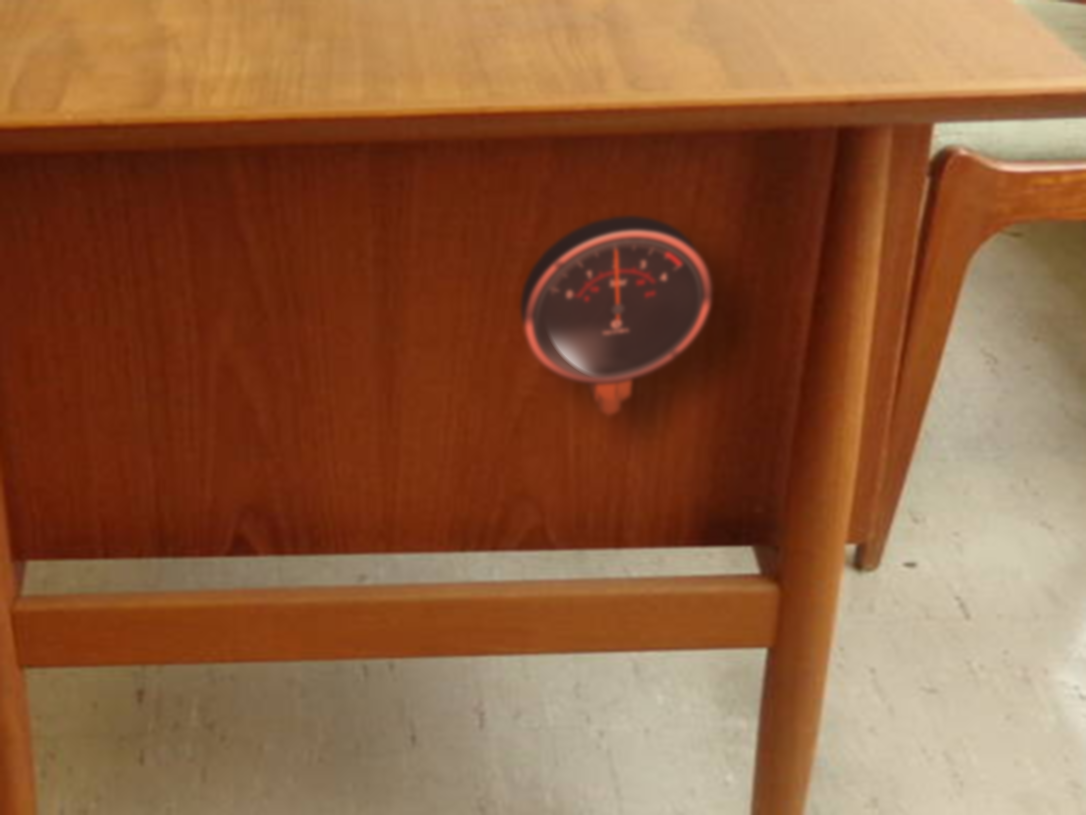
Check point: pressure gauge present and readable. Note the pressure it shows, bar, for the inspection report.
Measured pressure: 2 bar
